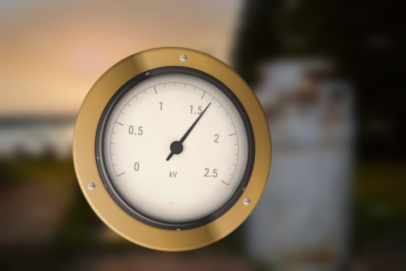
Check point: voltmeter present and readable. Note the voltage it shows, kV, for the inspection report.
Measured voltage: 1.6 kV
